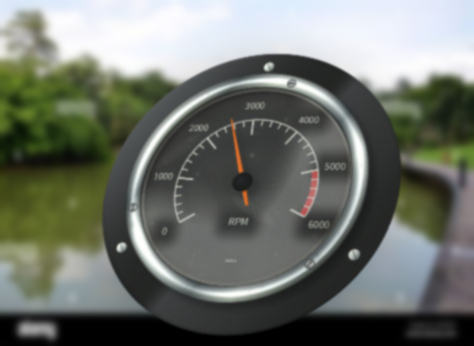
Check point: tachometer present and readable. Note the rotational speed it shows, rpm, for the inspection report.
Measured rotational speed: 2600 rpm
